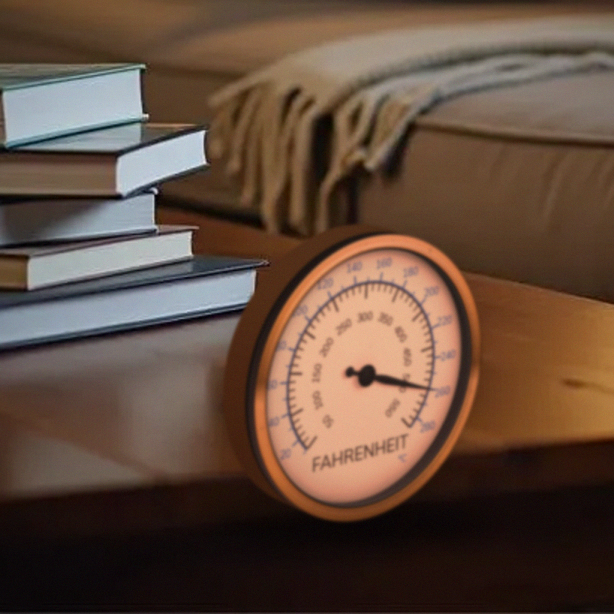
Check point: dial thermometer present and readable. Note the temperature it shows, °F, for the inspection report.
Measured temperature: 500 °F
